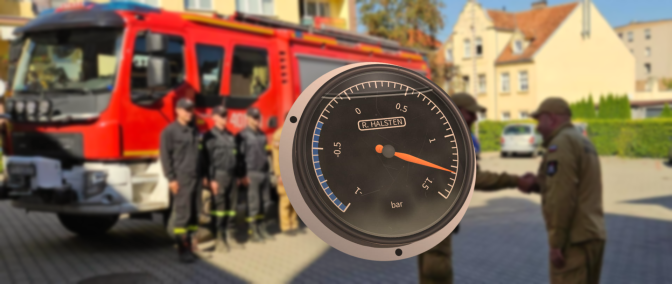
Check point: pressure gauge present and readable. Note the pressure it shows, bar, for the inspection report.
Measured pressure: 1.3 bar
